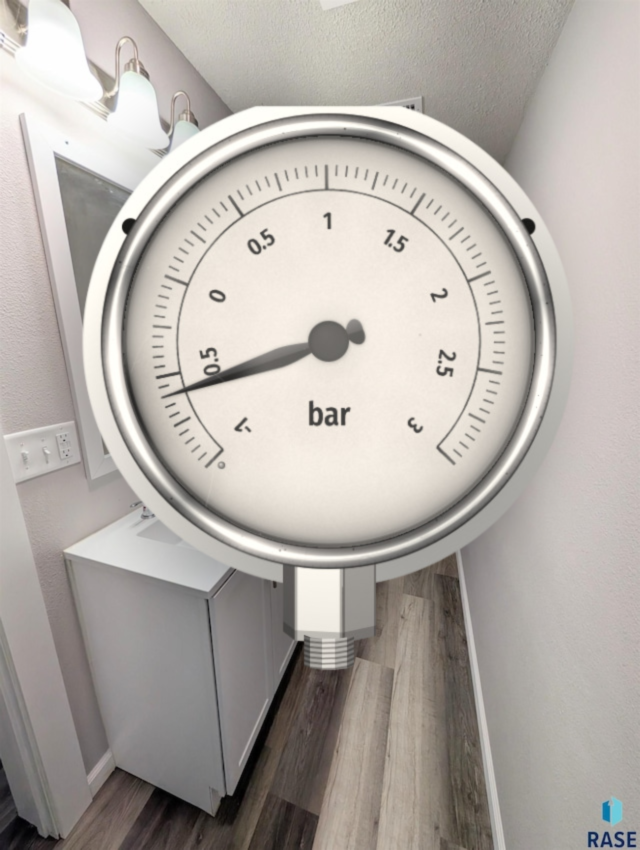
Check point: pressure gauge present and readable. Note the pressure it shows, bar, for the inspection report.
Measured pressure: -0.6 bar
